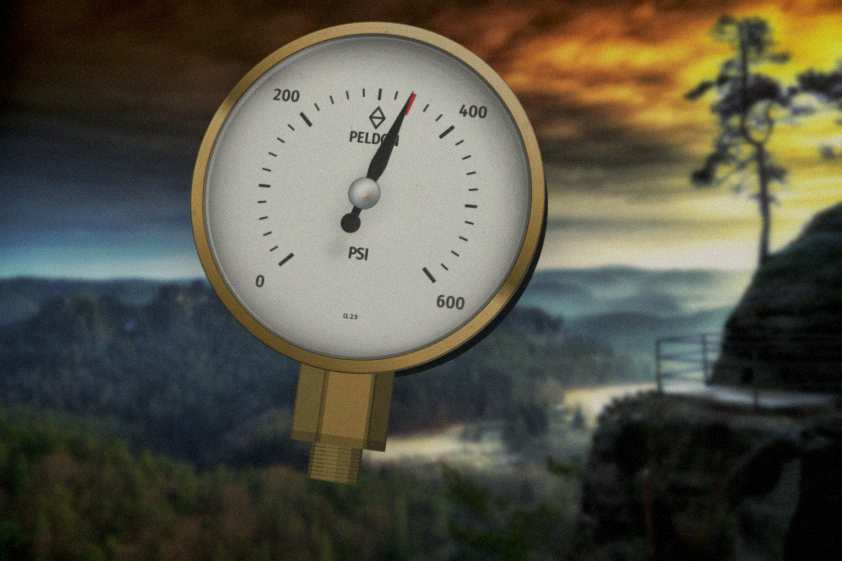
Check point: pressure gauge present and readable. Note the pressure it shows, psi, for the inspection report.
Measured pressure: 340 psi
